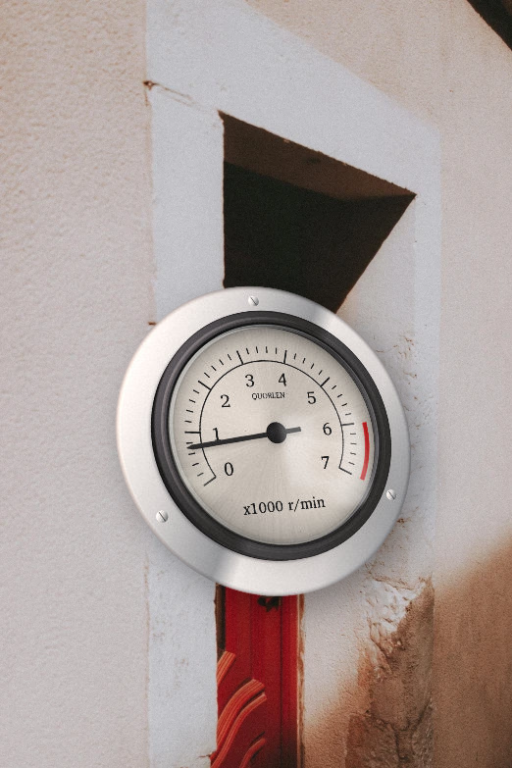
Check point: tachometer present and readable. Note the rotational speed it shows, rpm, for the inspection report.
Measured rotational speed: 700 rpm
